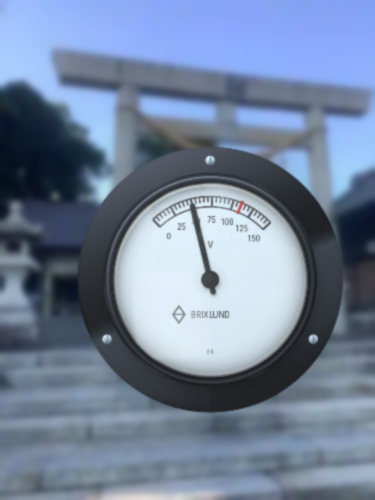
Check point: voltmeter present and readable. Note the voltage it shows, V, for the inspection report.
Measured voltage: 50 V
